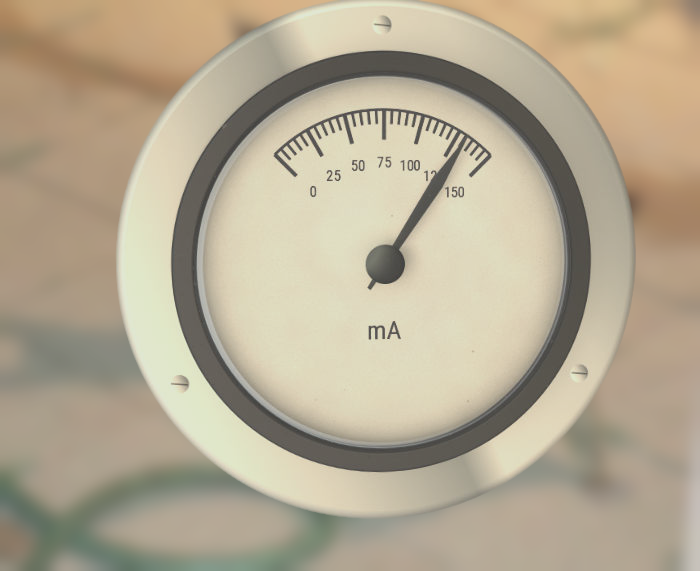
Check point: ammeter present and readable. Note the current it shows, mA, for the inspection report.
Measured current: 130 mA
